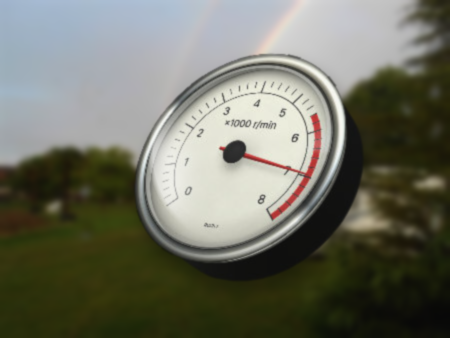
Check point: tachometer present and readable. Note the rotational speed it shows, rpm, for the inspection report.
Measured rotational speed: 7000 rpm
